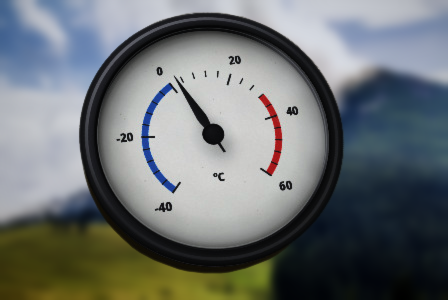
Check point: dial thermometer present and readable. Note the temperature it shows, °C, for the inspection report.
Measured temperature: 2 °C
